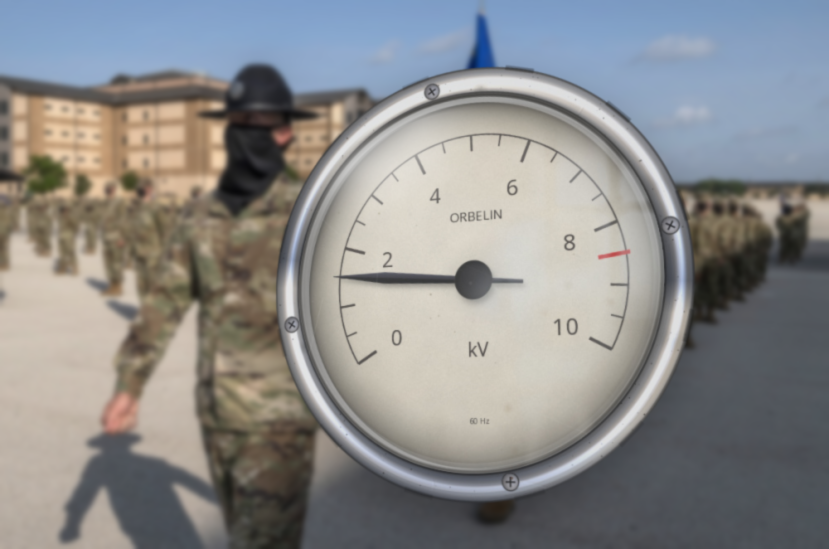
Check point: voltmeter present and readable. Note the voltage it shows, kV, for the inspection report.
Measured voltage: 1.5 kV
